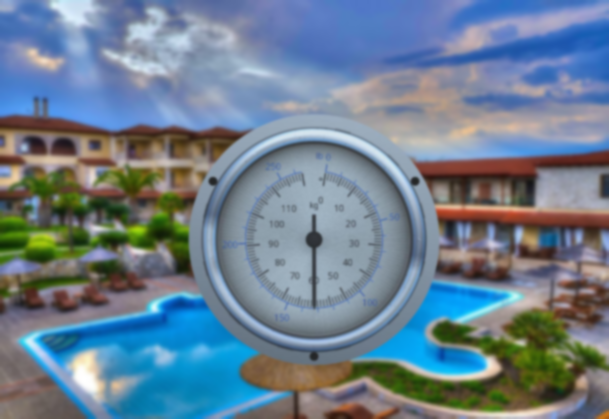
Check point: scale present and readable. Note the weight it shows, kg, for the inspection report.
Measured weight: 60 kg
